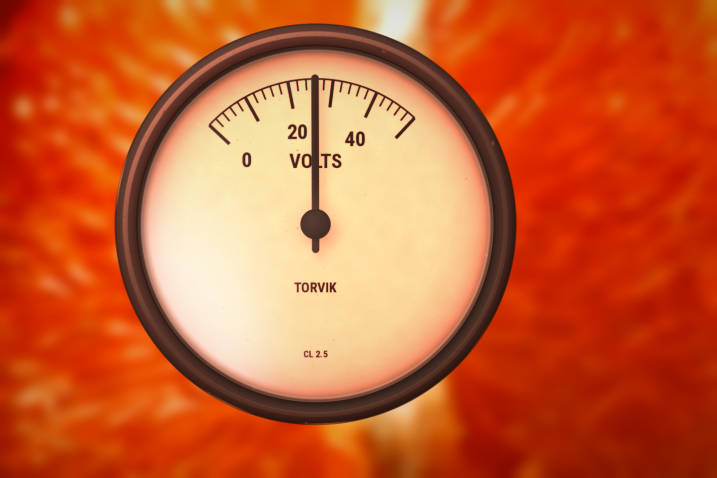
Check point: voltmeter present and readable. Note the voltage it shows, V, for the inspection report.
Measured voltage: 26 V
